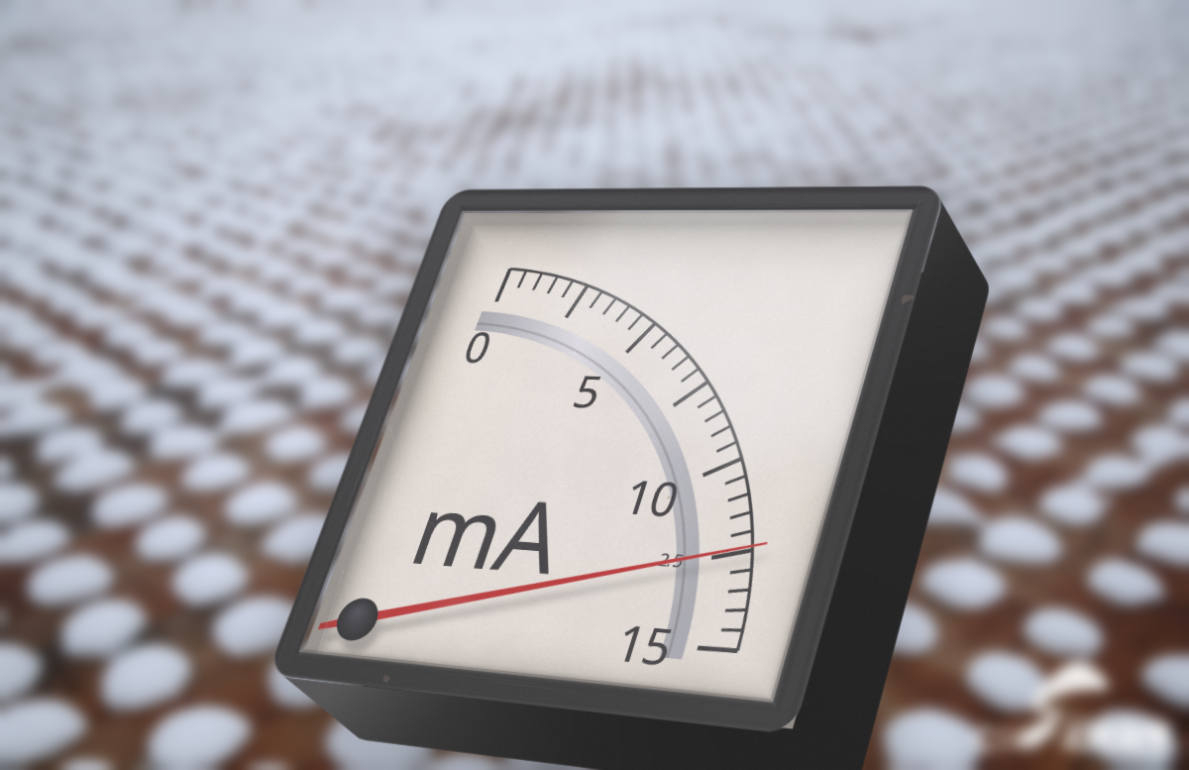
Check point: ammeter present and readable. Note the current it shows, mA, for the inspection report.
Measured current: 12.5 mA
